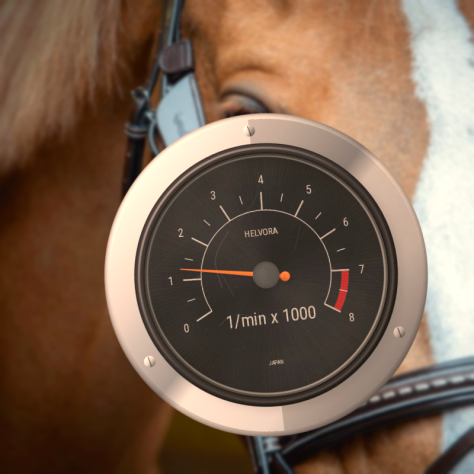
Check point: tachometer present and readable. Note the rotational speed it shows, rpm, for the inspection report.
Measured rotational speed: 1250 rpm
